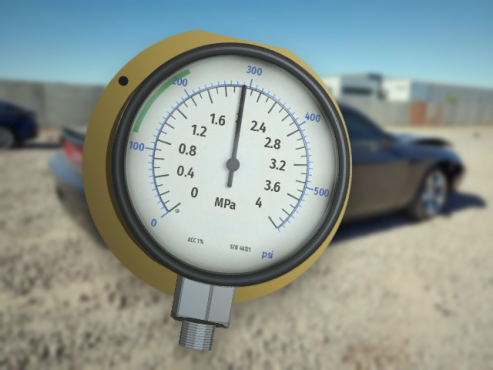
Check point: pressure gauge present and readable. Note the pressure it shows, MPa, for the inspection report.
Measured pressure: 2 MPa
